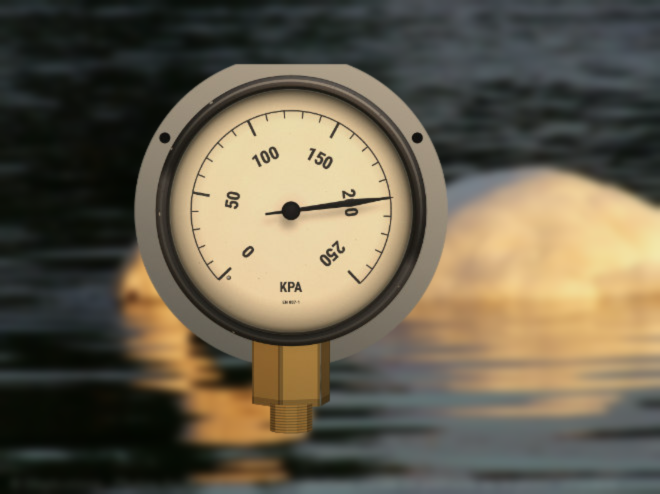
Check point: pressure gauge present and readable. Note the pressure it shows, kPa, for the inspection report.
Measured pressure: 200 kPa
